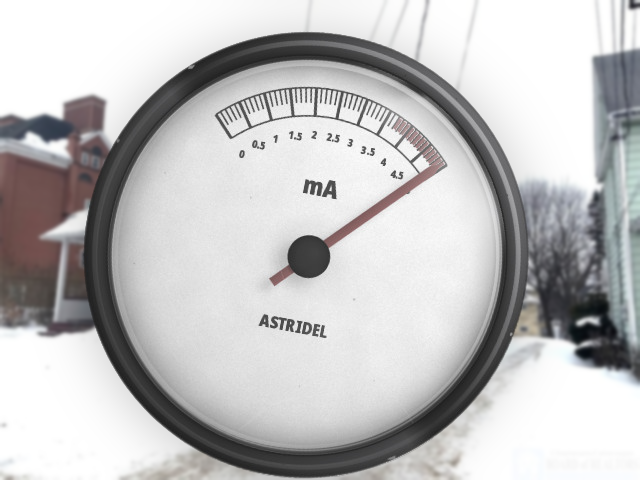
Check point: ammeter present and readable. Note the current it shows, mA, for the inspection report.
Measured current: 4.9 mA
